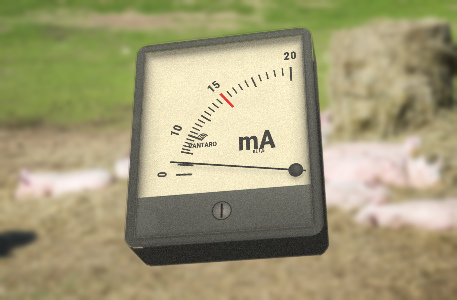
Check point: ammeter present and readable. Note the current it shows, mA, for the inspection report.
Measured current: 5 mA
